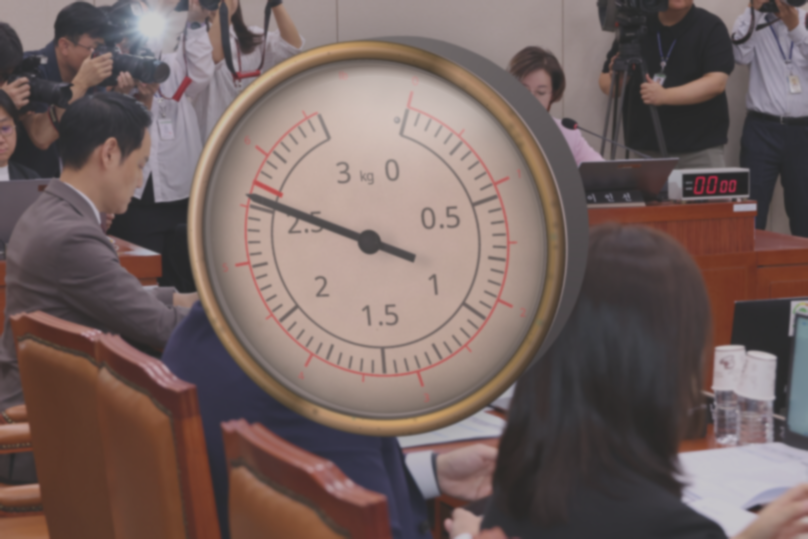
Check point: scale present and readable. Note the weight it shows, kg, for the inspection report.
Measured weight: 2.55 kg
